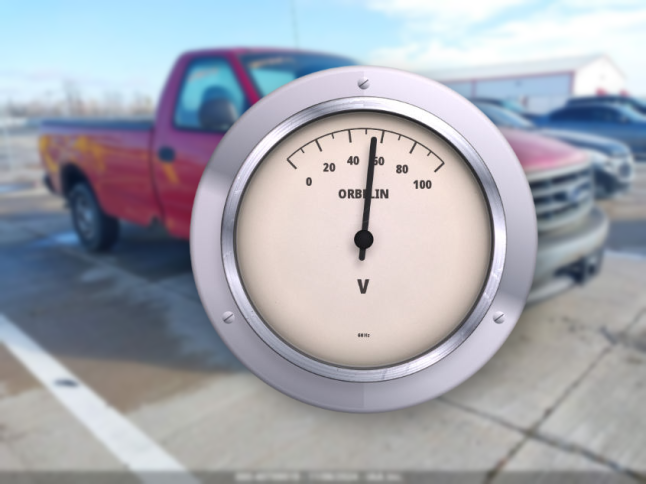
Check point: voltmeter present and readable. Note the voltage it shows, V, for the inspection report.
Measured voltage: 55 V
